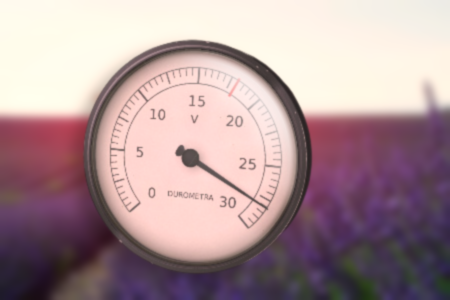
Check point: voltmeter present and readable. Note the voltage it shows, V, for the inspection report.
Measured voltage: 28 V
